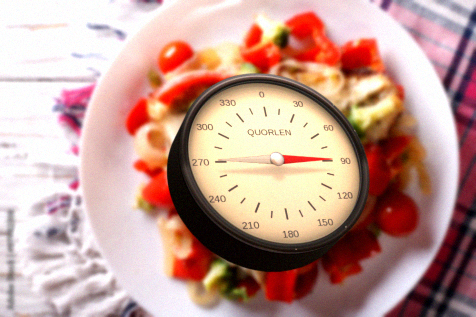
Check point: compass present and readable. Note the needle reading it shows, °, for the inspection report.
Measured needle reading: 90 °
